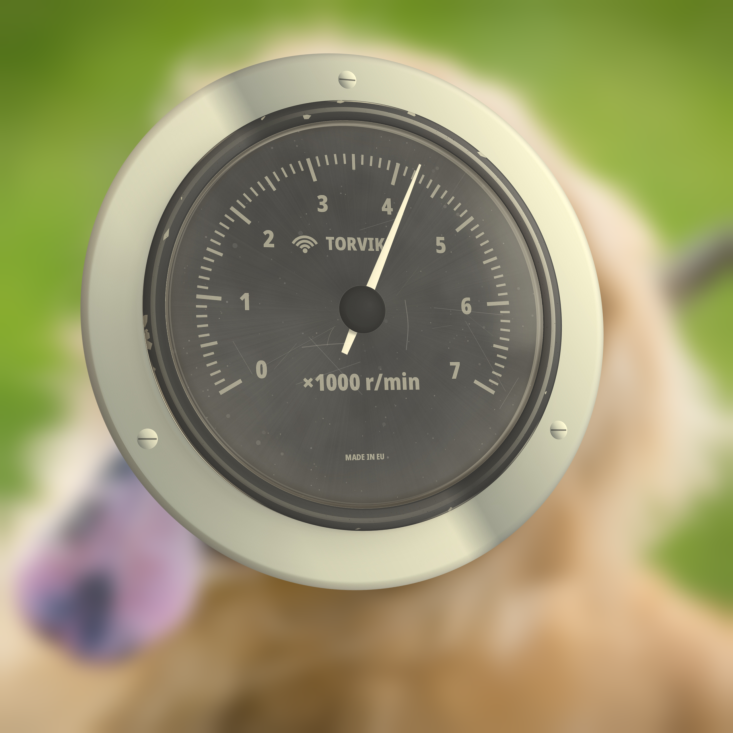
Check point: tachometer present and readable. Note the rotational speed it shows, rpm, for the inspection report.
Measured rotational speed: 4200 rpm
